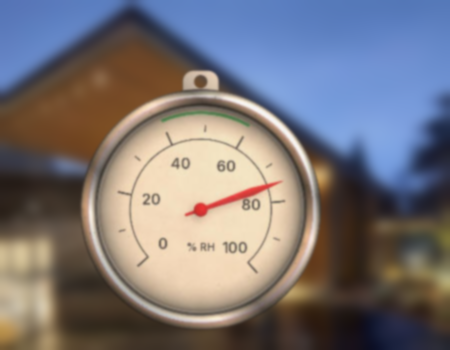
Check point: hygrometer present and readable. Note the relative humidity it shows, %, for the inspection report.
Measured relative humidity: 75 %
